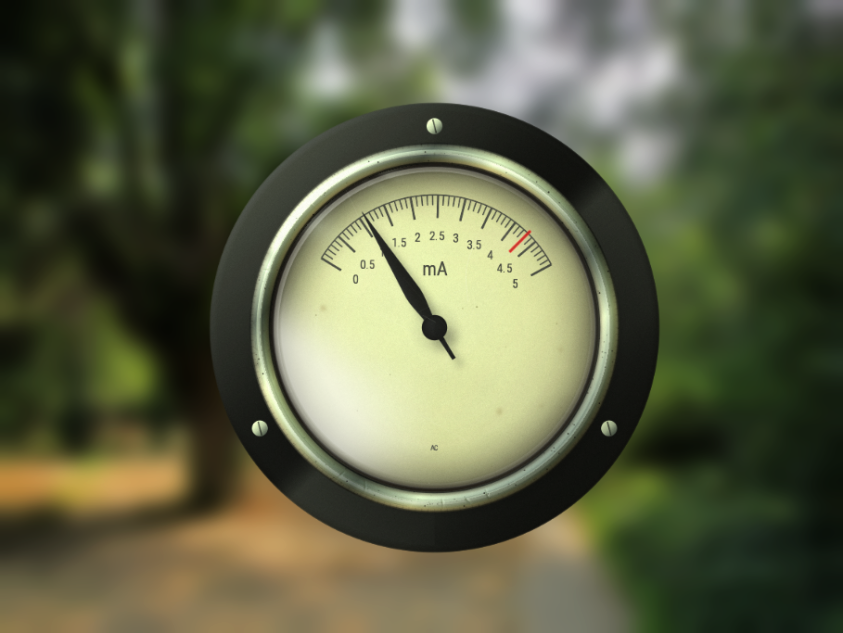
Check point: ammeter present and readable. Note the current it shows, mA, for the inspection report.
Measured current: 1.1 mA
